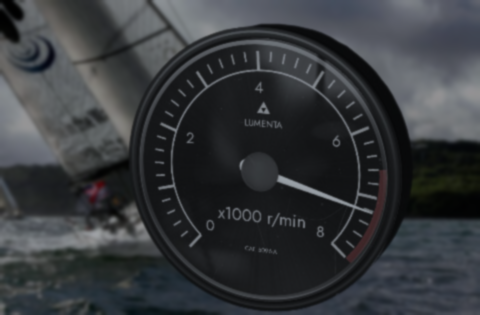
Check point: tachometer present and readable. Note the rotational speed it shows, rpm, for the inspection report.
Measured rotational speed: 7200 rpm
